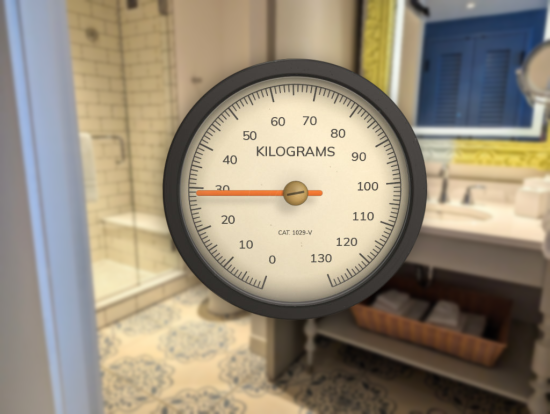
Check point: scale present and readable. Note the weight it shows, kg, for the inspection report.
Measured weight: 29 kg
